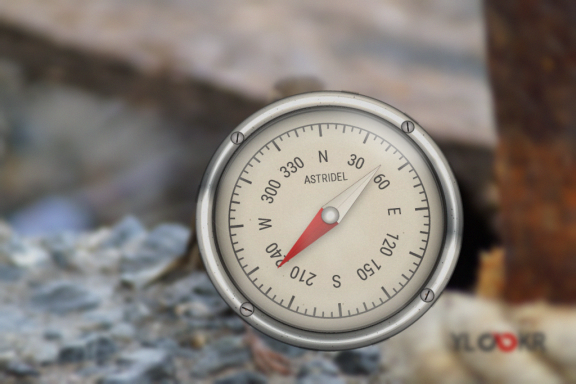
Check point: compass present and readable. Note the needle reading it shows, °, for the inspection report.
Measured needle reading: 230 °
